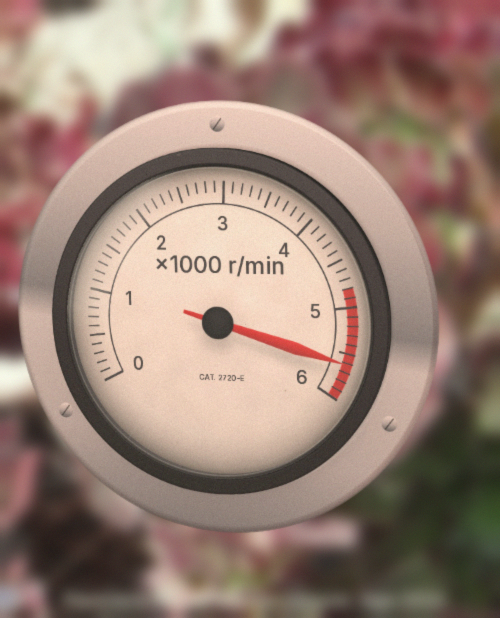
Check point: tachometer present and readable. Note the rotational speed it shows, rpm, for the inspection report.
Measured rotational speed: 5600 rpm
